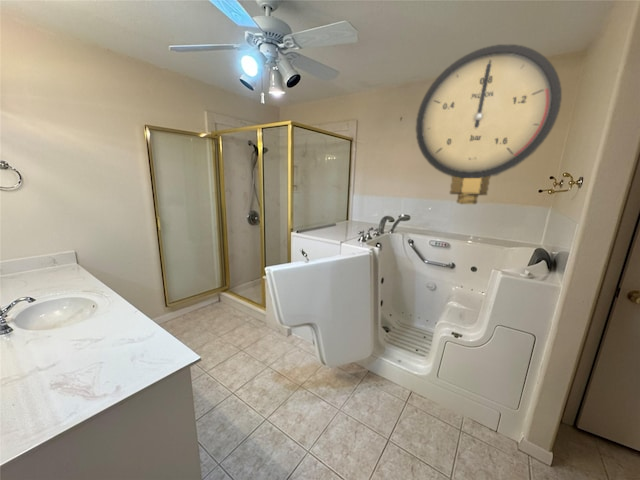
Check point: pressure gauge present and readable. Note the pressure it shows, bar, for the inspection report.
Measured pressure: 0.8 bar
